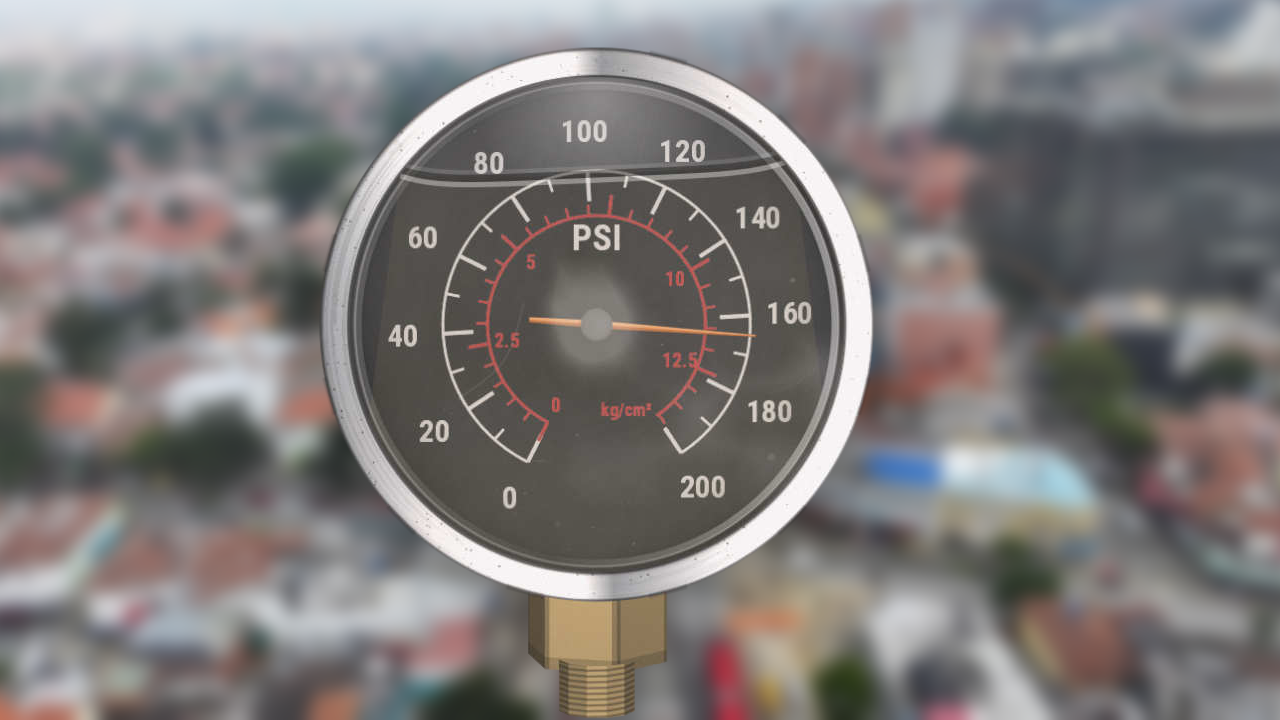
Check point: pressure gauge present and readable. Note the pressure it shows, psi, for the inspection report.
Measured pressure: 165 psi
